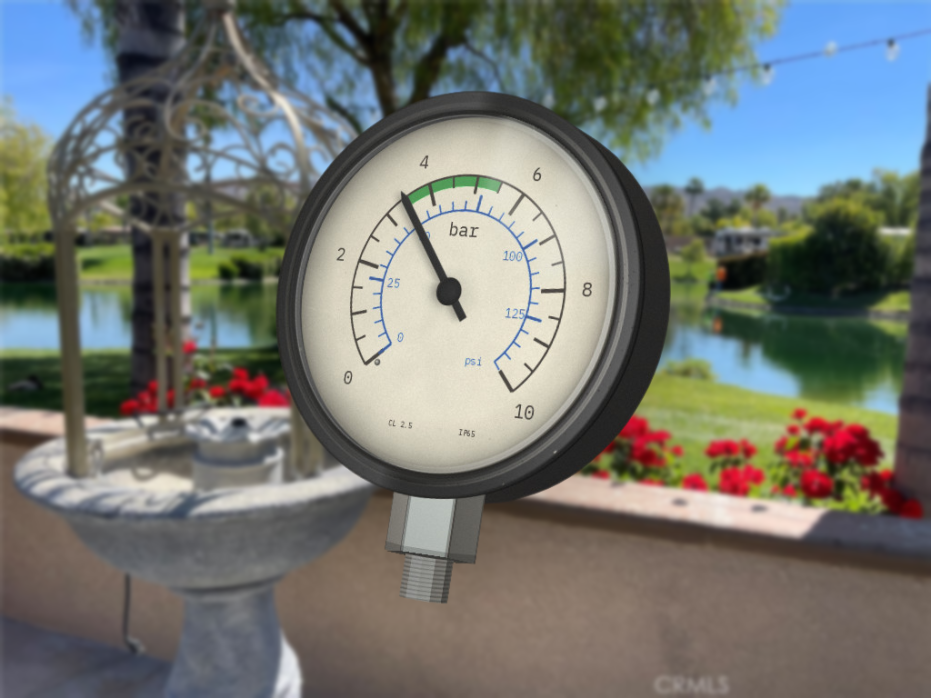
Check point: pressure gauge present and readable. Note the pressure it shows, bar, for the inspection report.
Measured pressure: 3.5 bar
